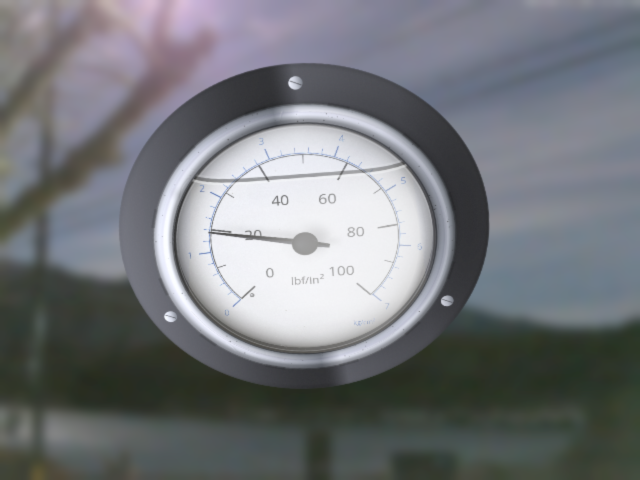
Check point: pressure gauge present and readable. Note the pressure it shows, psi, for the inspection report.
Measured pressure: 20 psi
